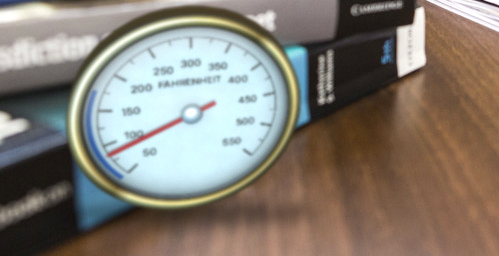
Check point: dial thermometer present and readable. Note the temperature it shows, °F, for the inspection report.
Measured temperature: 87.5 °F
